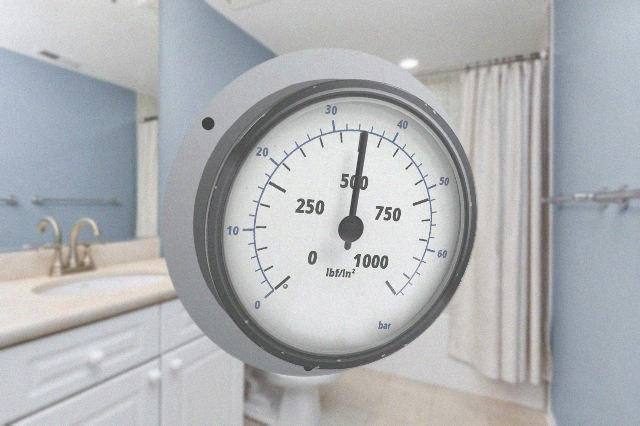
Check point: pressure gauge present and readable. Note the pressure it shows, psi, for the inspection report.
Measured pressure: 500 psi
